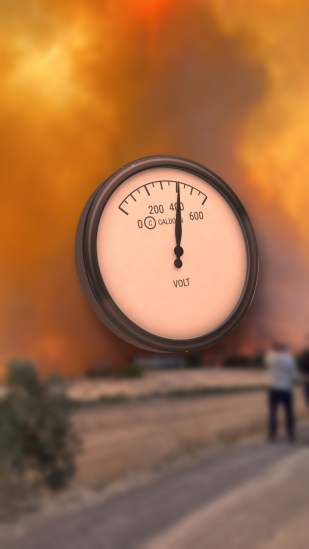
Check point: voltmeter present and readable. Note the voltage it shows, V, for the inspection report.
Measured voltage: 400 V
